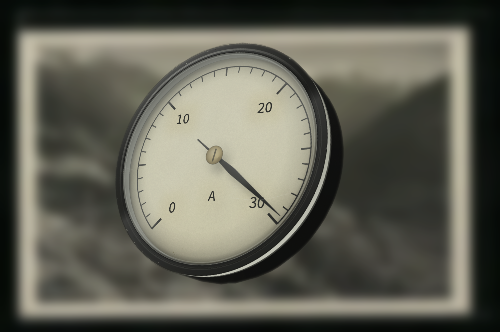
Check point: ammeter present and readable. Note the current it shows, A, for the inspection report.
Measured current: 29.5 A
